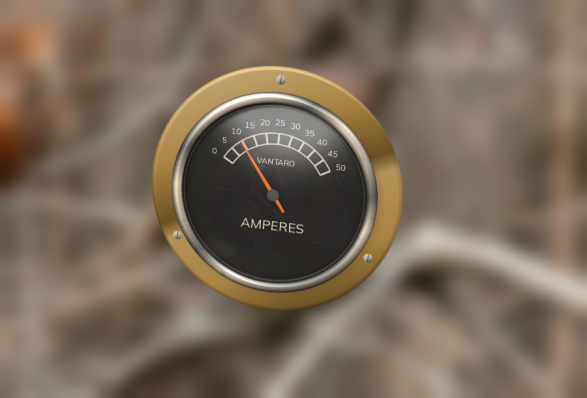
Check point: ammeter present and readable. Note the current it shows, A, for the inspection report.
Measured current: 10 A
